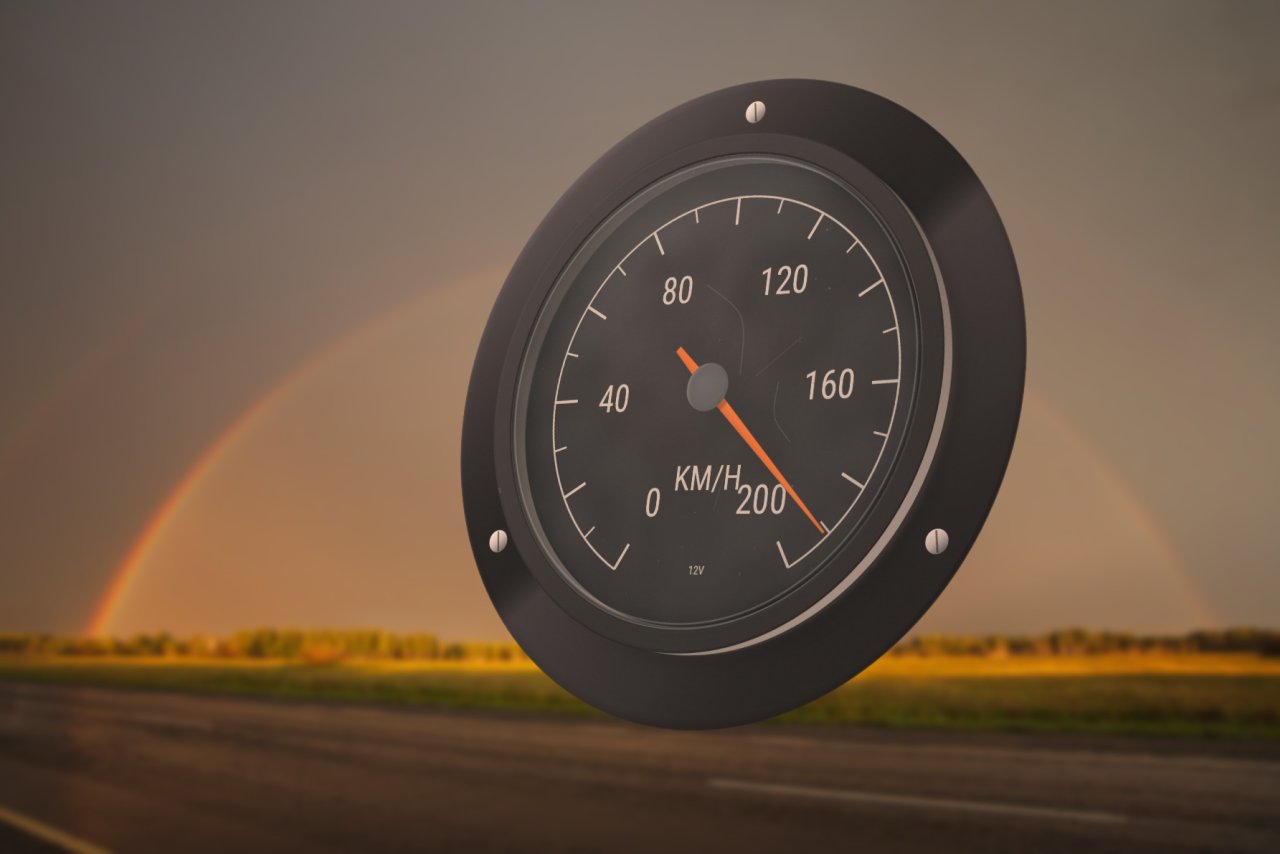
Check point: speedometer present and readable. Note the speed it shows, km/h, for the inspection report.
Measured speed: 190 km/h
